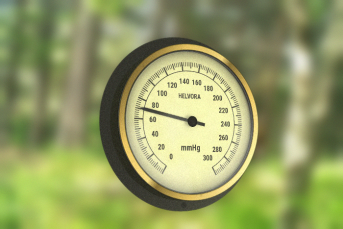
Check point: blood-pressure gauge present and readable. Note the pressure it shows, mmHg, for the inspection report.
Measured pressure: 70 mmHg
